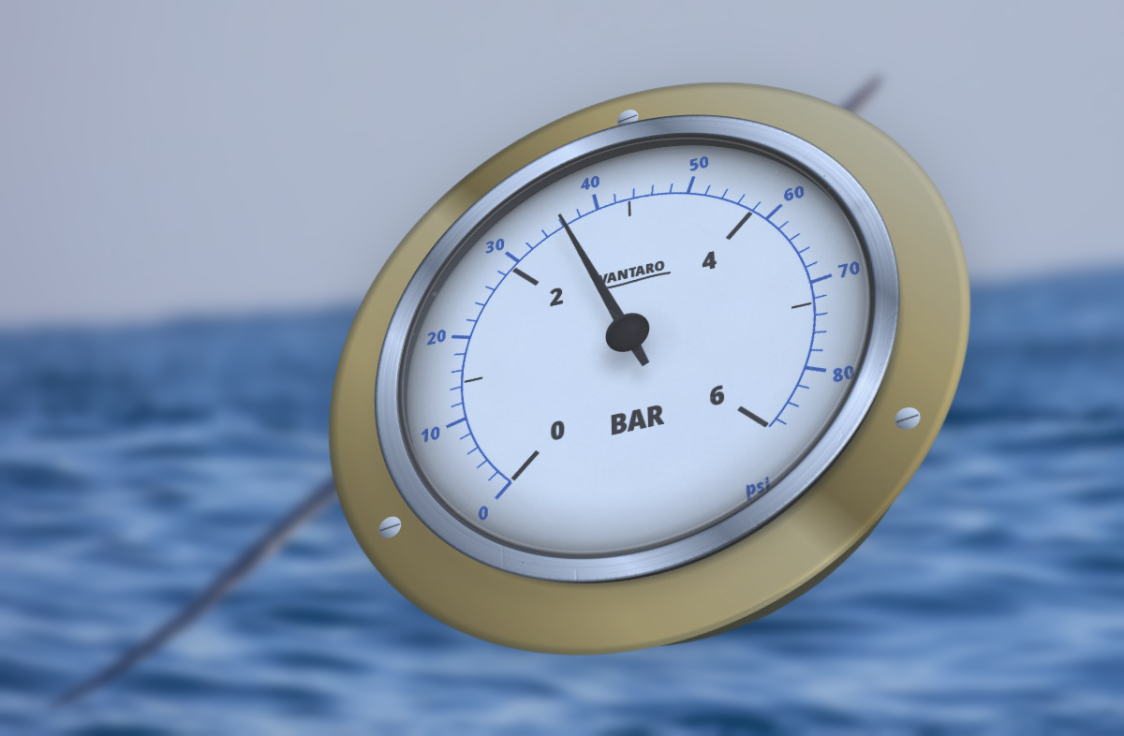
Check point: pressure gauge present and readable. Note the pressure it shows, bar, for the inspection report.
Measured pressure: 2.5 bar
